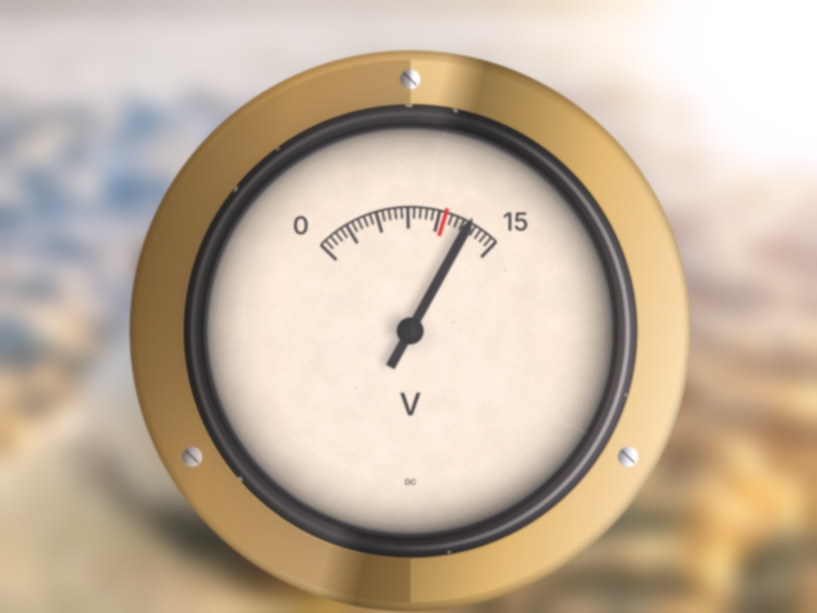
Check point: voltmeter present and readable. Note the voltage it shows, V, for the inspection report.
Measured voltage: 12.5 V
